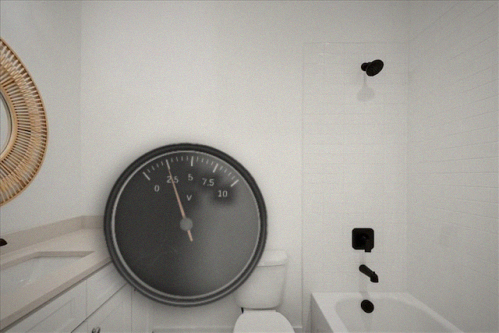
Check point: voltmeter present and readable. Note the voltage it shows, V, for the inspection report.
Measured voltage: 2.5 V
